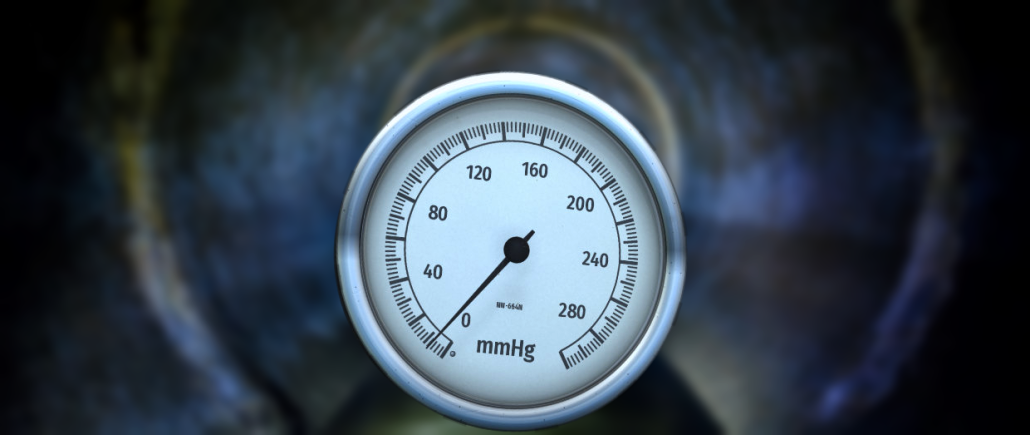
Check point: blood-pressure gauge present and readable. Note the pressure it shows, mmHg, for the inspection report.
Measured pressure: 8 mmHg
